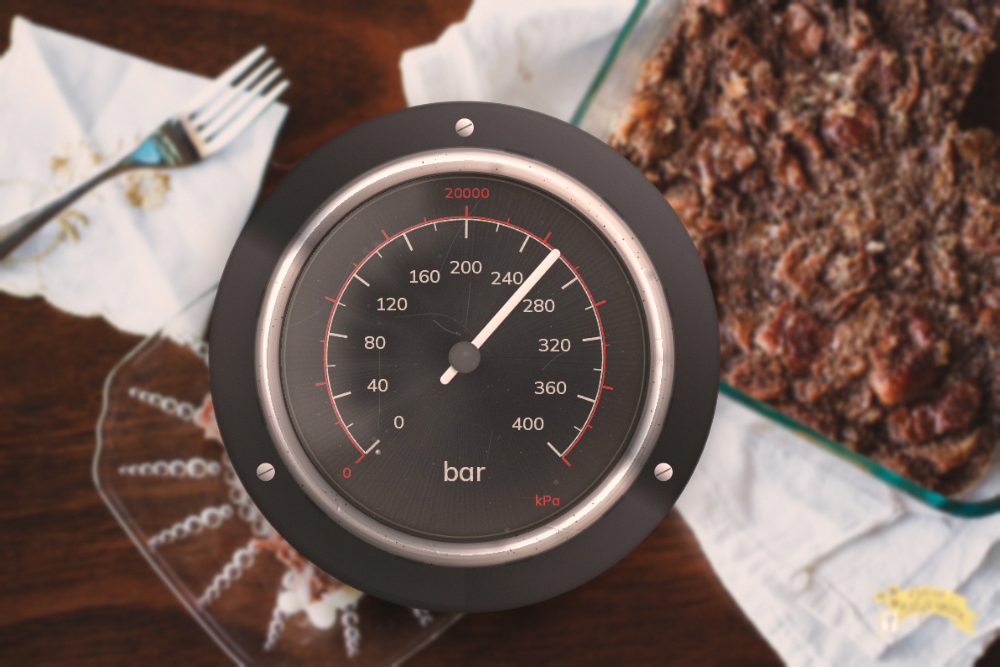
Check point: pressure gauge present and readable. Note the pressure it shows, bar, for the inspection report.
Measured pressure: 260 bar
